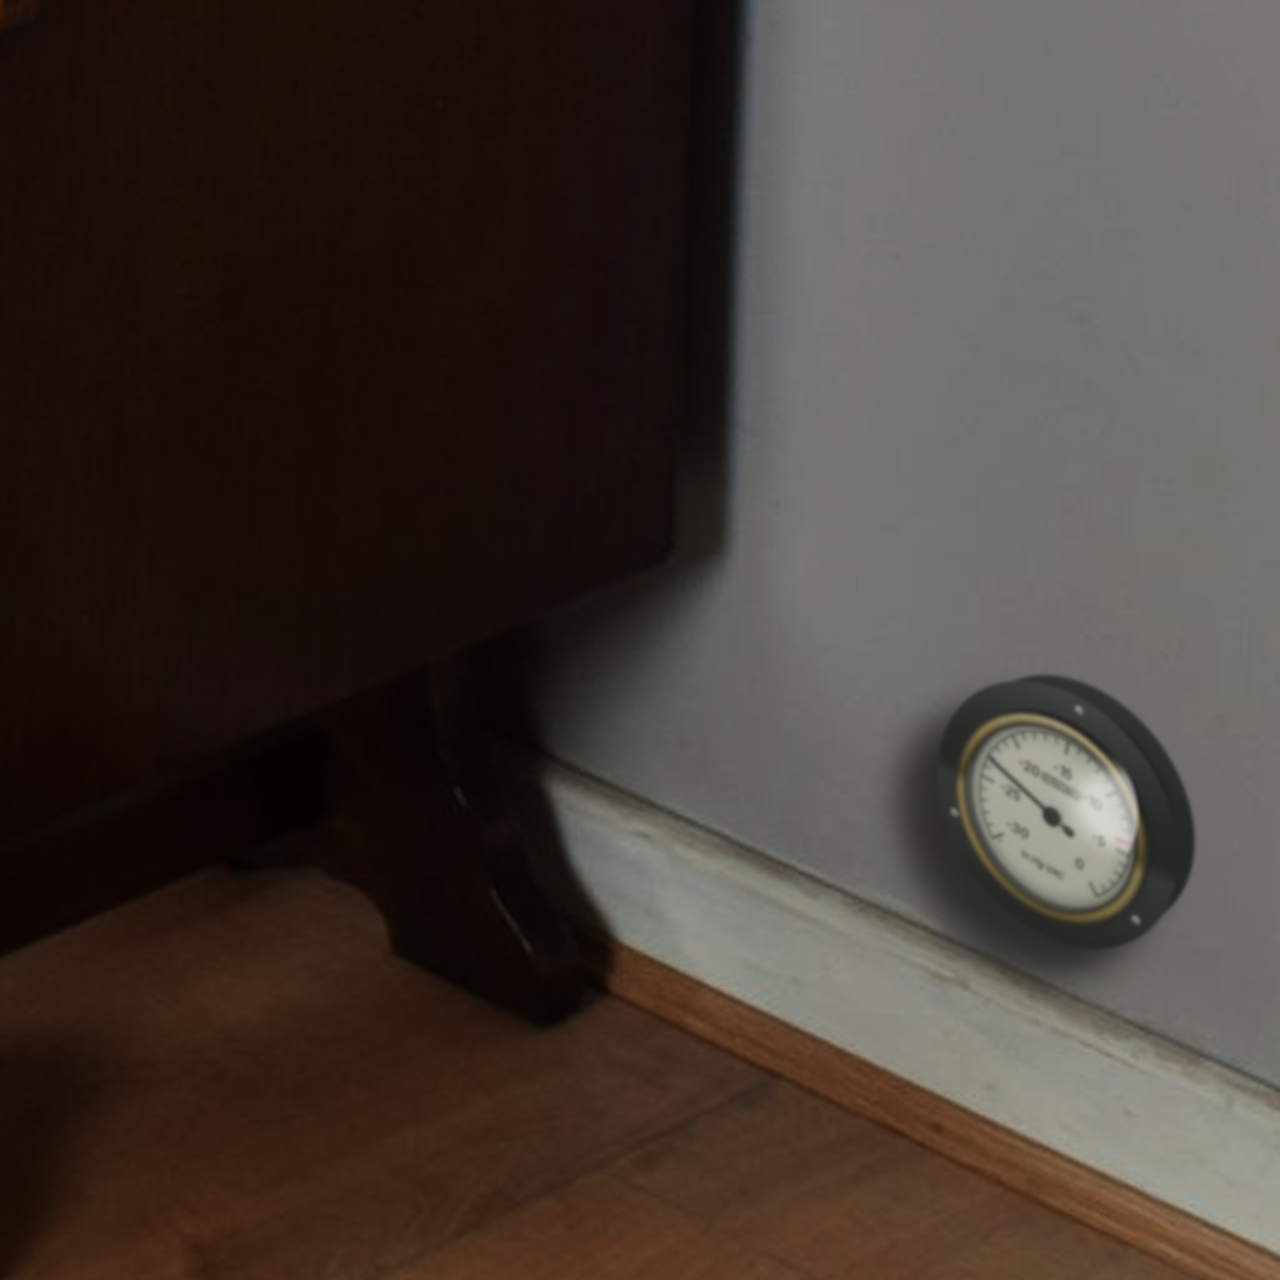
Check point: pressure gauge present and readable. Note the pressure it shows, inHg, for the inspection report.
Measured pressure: -23 inHg
